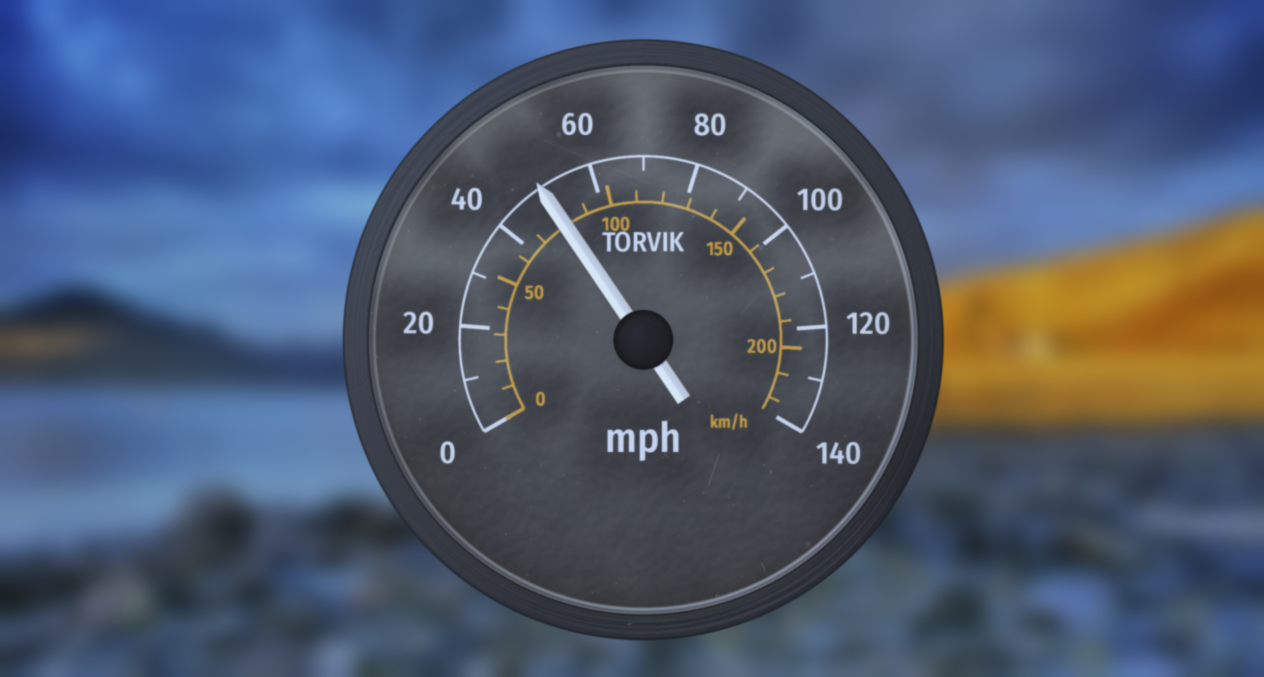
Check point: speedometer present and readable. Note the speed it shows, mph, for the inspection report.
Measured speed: 50 mph
